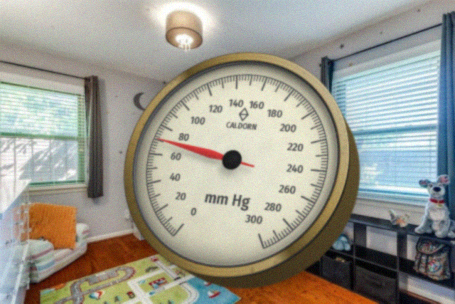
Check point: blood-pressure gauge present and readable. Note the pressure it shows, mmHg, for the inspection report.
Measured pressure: 70 mmHg
